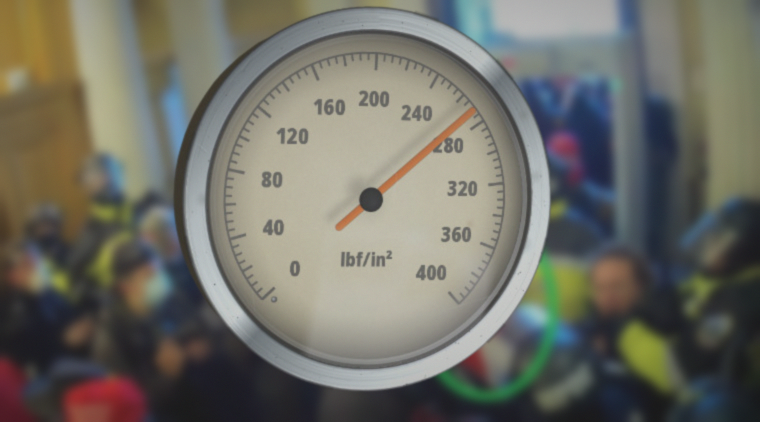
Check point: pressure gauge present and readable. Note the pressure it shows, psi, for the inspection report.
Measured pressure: 270 psi
